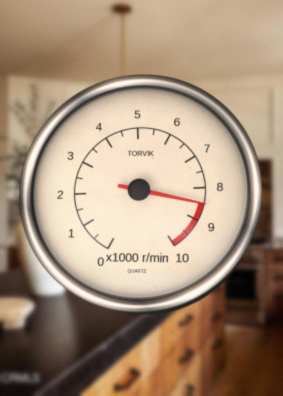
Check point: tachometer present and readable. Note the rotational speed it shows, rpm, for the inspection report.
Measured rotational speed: 8500 rpm
